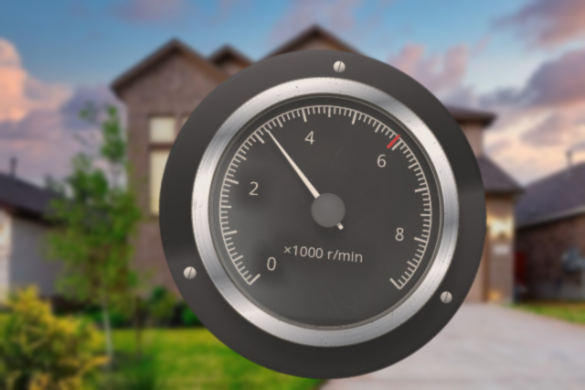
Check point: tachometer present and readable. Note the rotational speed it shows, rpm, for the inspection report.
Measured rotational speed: 3200 rpm
